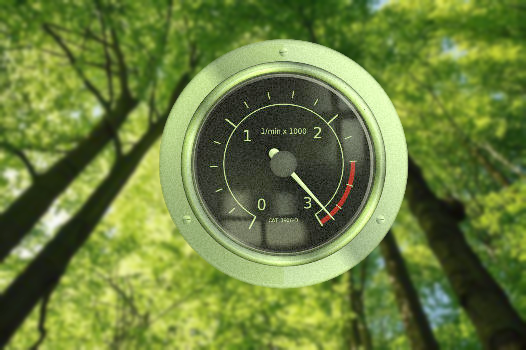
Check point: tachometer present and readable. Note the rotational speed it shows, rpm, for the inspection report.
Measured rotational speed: 2900 rpm
